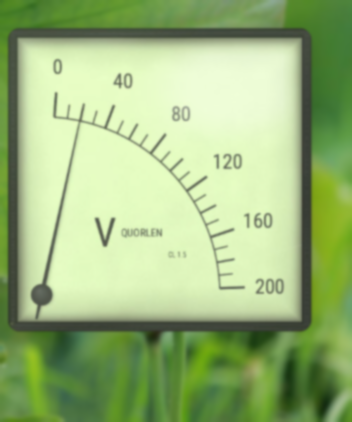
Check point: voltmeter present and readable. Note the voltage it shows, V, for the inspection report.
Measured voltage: 20 V
